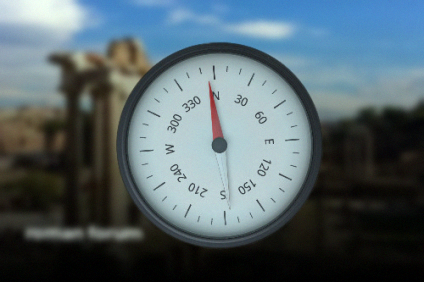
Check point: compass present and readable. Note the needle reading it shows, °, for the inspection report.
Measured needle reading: 355 °
